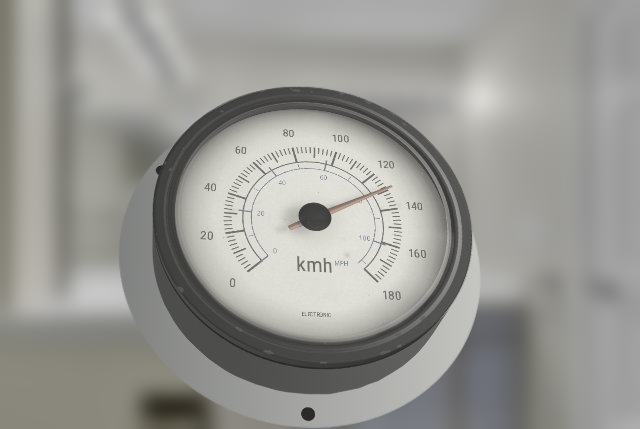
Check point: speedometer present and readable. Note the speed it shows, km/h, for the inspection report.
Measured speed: 130 km/h
